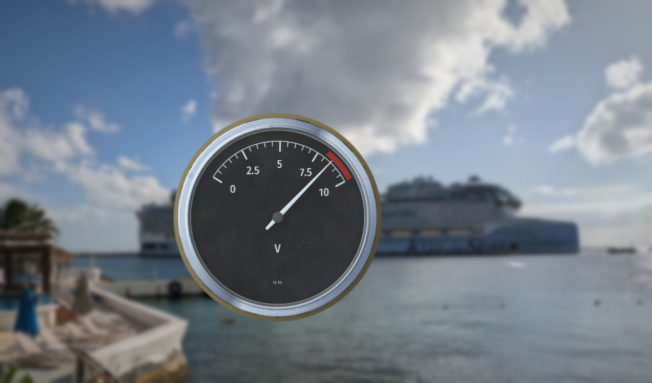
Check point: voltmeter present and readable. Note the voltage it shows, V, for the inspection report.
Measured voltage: 8.5 V
